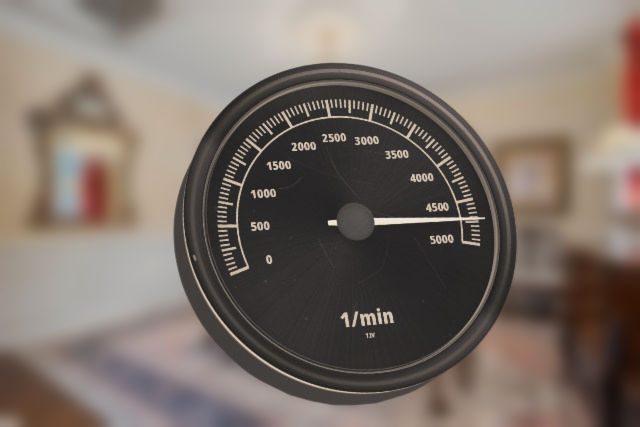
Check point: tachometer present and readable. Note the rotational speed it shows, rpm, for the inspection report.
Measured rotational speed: 4750 rpm
